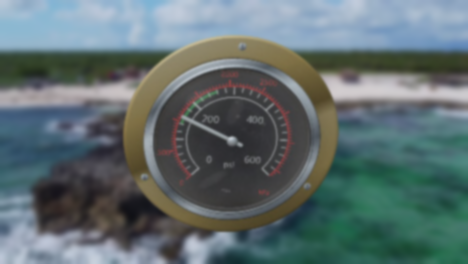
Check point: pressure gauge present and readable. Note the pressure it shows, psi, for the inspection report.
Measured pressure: 160 psi
